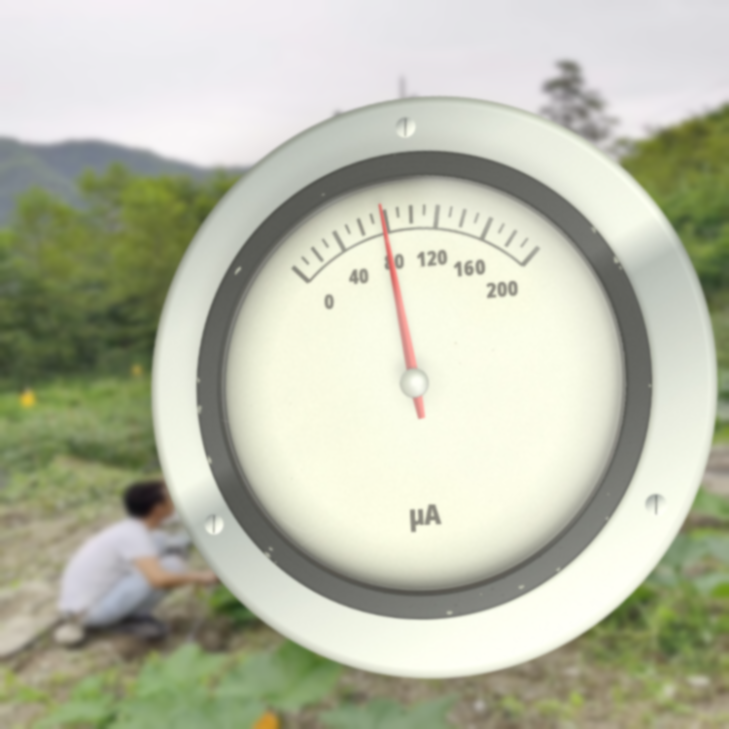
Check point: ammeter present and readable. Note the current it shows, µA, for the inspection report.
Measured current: 80 µA
